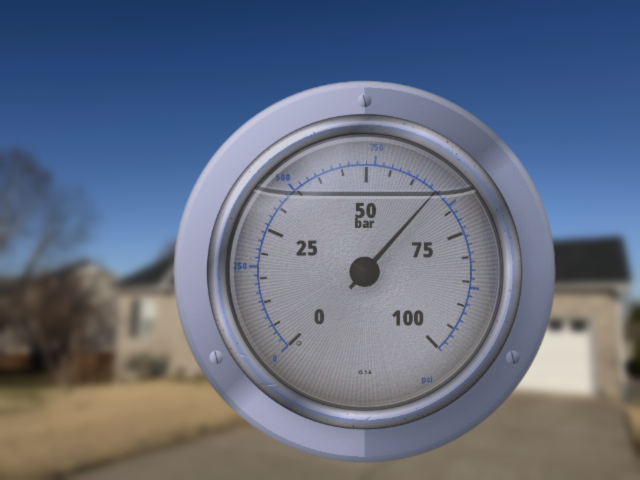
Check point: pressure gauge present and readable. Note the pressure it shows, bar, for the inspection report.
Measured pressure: 65 bar
